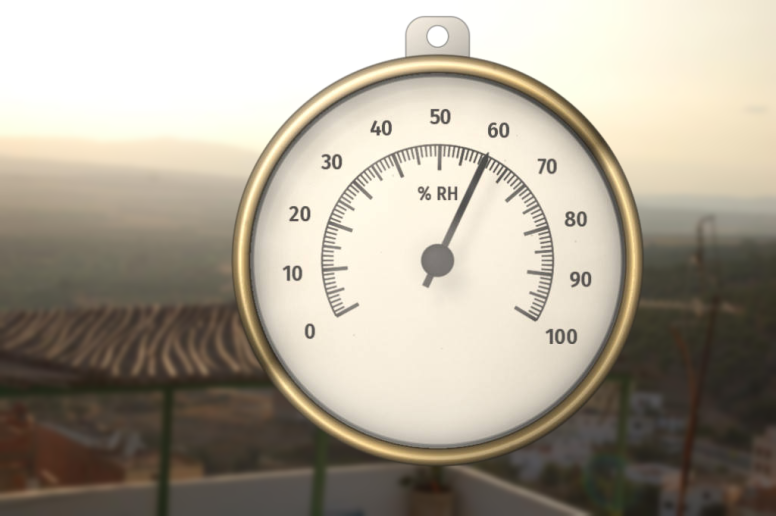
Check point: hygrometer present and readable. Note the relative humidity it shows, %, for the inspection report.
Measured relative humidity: 60 %
